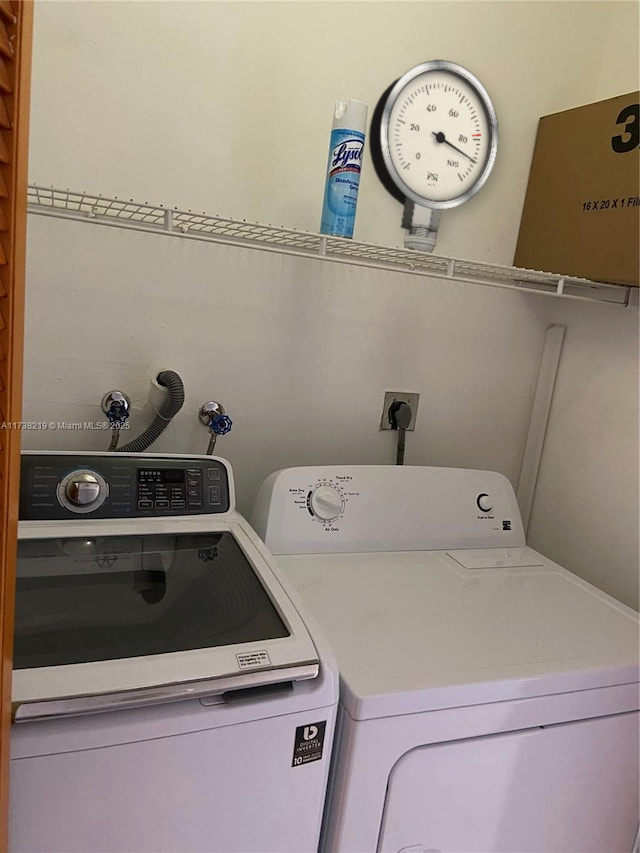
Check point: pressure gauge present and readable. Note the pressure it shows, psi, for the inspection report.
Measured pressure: 90 psi
